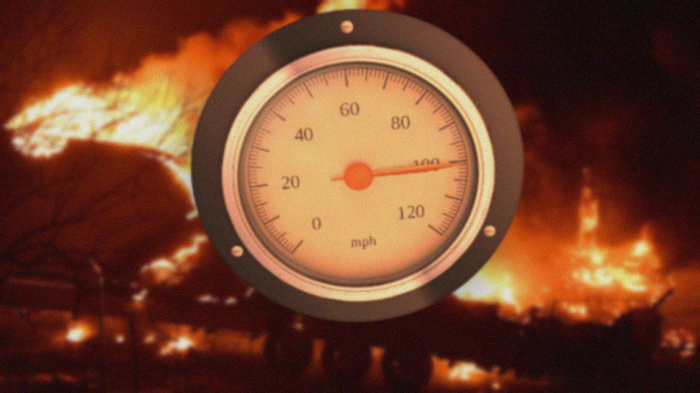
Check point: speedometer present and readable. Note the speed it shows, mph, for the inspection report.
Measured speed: 100 mph
